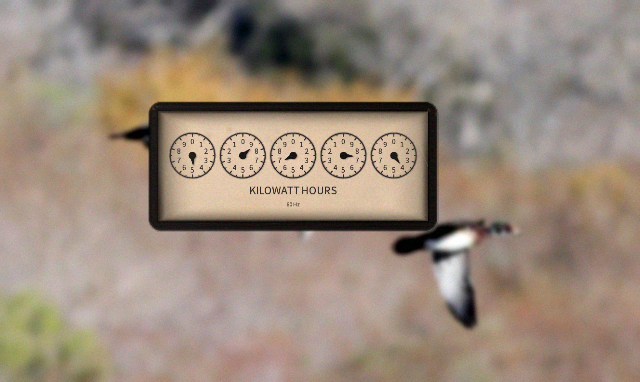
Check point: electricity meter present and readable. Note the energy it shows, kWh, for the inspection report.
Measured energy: 48674 kWh
